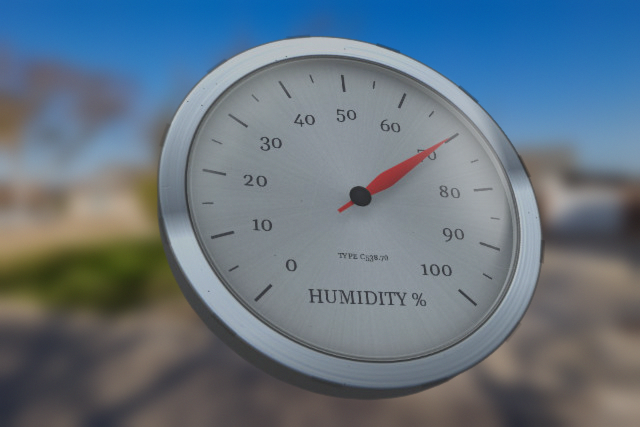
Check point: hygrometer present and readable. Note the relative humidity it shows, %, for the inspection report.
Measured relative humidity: 70 %
